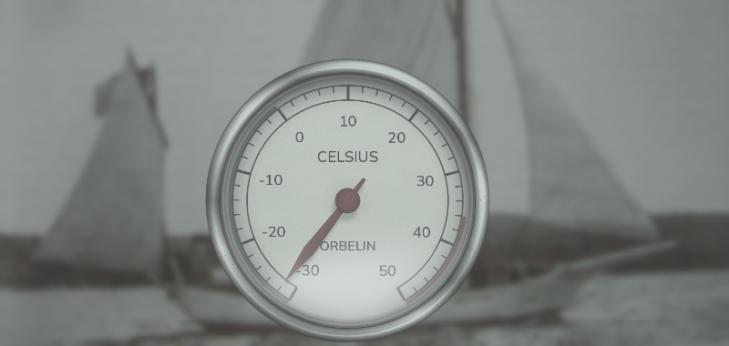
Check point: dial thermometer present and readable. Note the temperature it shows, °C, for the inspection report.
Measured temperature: -28 °C
